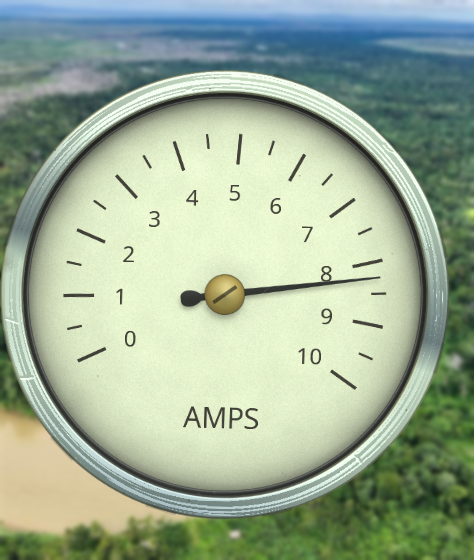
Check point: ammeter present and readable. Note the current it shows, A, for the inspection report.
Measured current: 8.25 A
